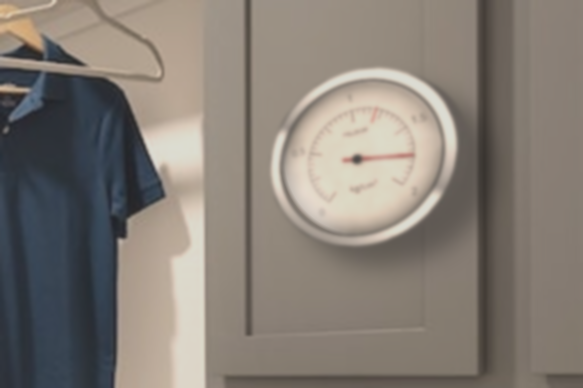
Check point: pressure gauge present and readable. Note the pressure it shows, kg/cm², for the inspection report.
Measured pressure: 1.75 kg/cm²
